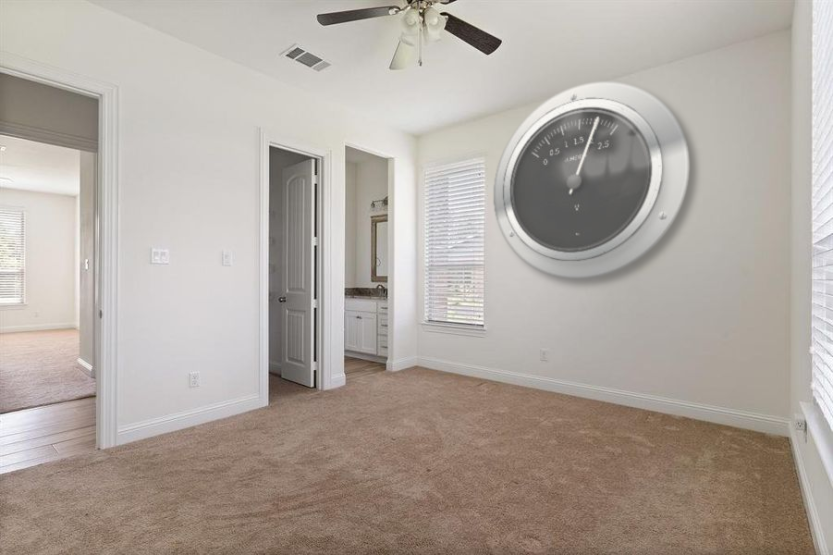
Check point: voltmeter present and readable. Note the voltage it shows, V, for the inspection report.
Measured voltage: 2 V
